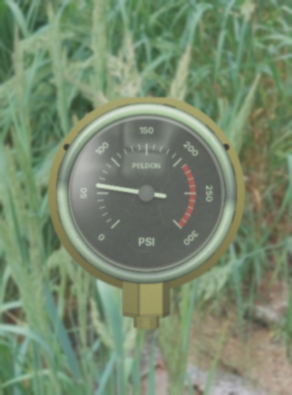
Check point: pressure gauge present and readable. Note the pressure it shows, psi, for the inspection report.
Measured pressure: 60 psi
